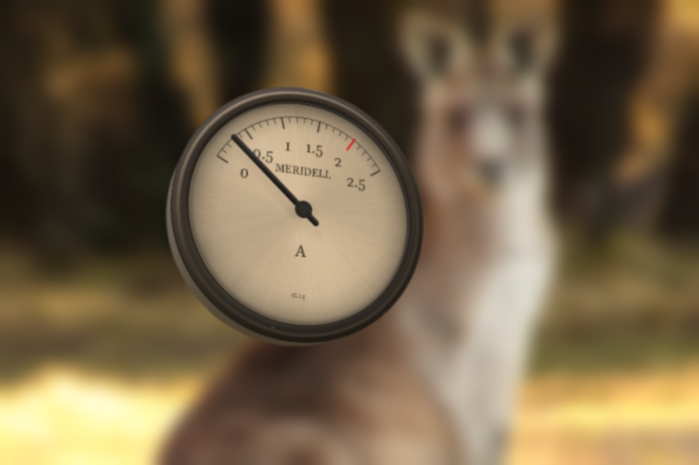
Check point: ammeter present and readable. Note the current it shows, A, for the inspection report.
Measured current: 0.3 A
